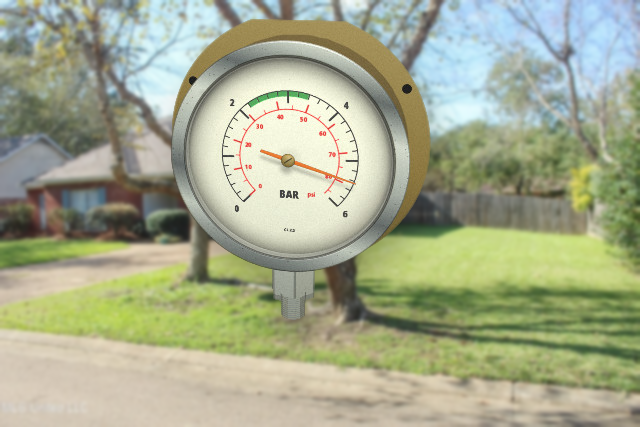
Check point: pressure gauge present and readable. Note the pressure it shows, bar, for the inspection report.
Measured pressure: 5.4 bar
